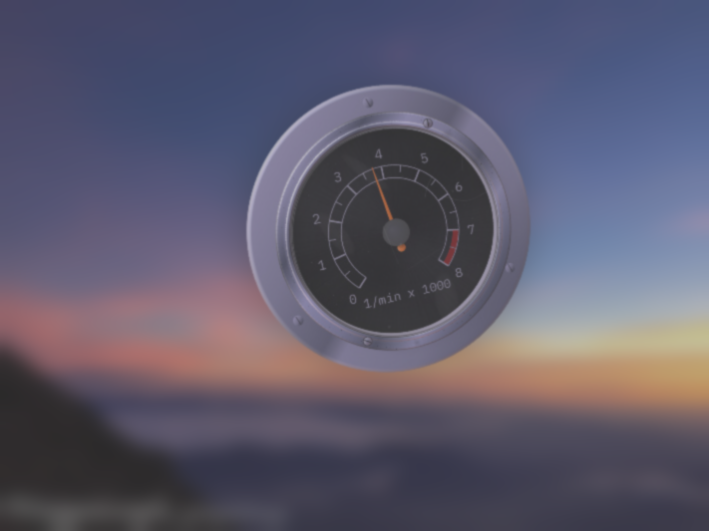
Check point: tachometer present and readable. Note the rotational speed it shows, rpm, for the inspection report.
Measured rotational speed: 3750 rpm
